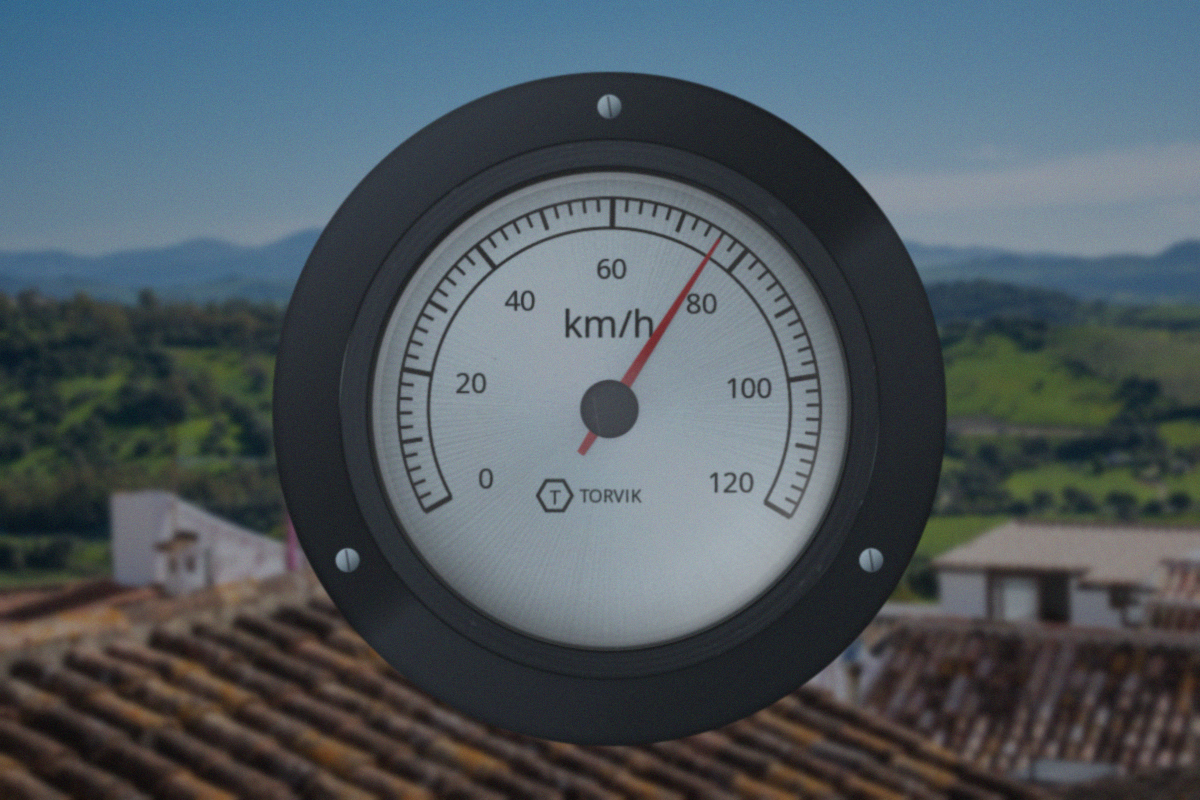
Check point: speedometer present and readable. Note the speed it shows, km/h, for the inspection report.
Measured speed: 76 km/h
